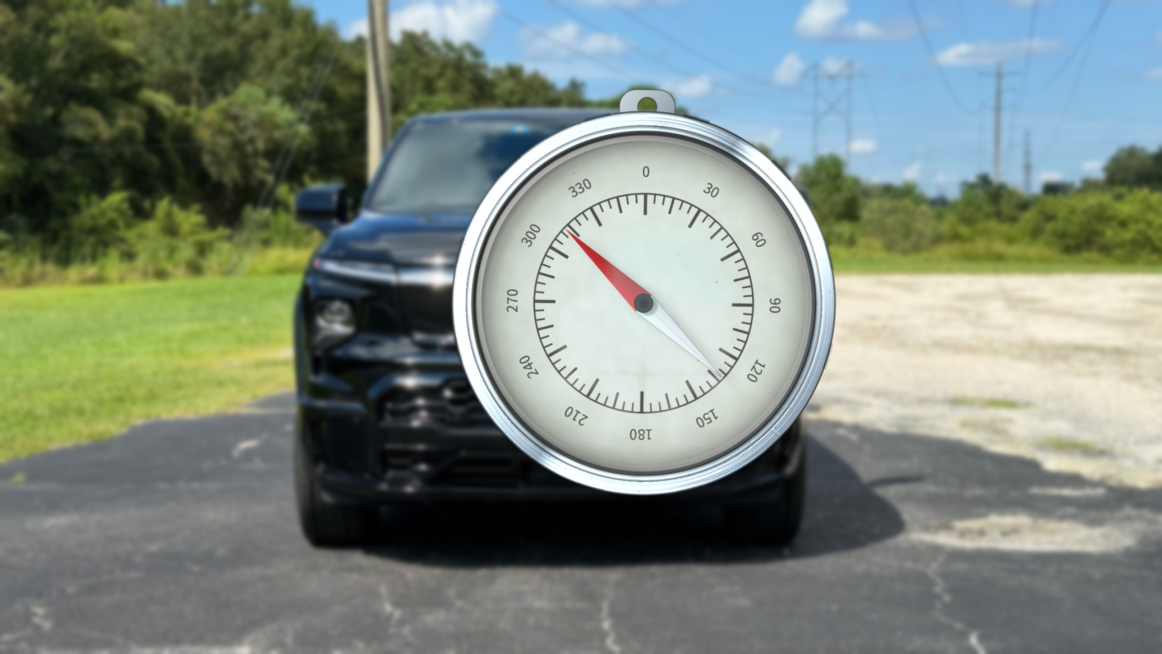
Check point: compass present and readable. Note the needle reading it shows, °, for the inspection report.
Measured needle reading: 312.5 °
